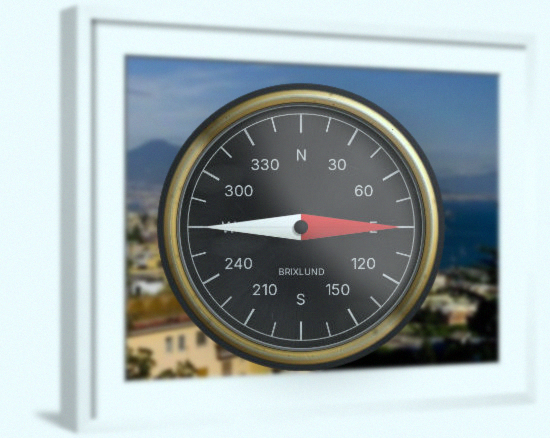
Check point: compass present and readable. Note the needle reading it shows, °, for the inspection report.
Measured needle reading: 90 °
